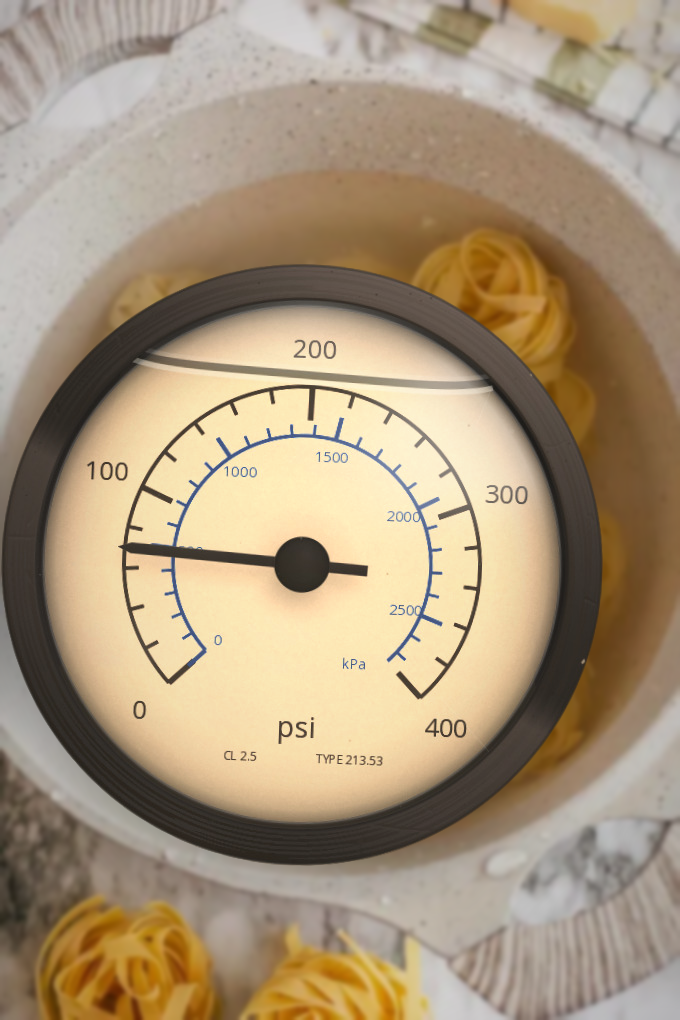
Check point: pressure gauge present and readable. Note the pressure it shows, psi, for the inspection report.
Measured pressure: 70 psi
